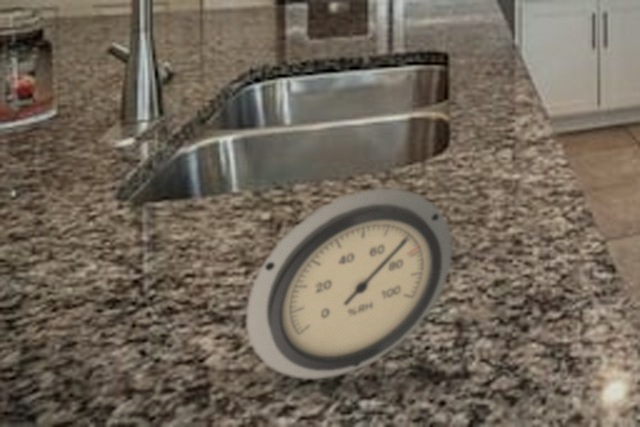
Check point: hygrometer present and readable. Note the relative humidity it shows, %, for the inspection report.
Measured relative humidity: 70 %
